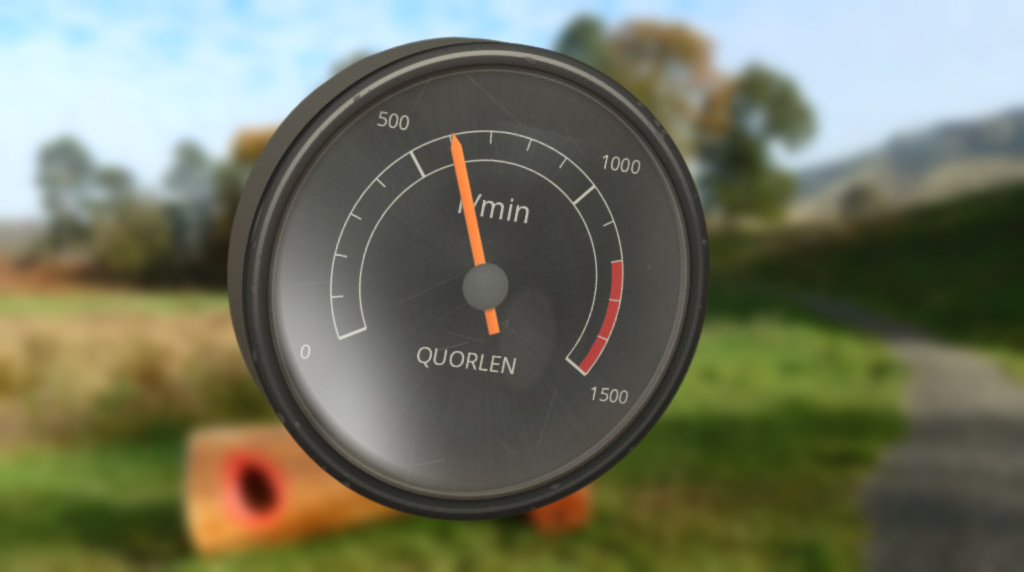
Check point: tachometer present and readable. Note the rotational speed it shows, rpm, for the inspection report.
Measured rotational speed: 600 rpm
